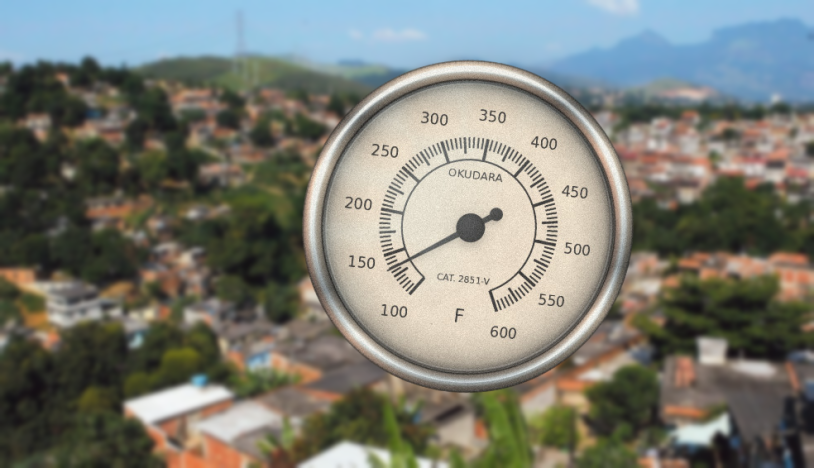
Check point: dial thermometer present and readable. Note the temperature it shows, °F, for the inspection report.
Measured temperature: 135 °F
